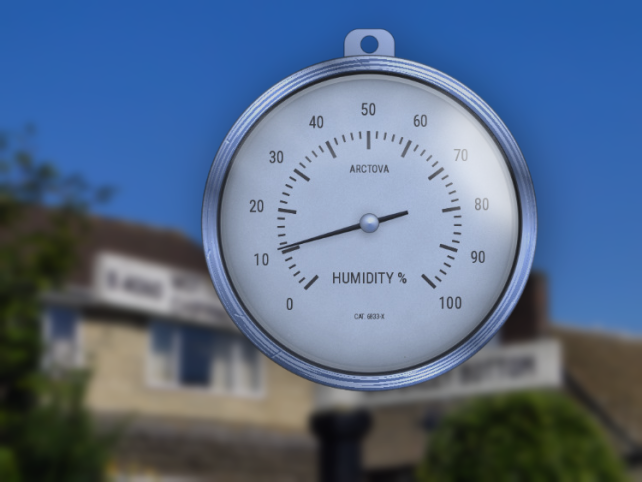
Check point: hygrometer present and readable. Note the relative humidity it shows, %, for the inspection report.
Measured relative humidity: 11 %
